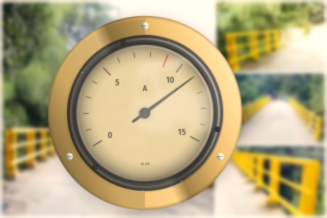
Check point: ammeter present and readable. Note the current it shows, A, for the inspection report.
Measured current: 11 A
